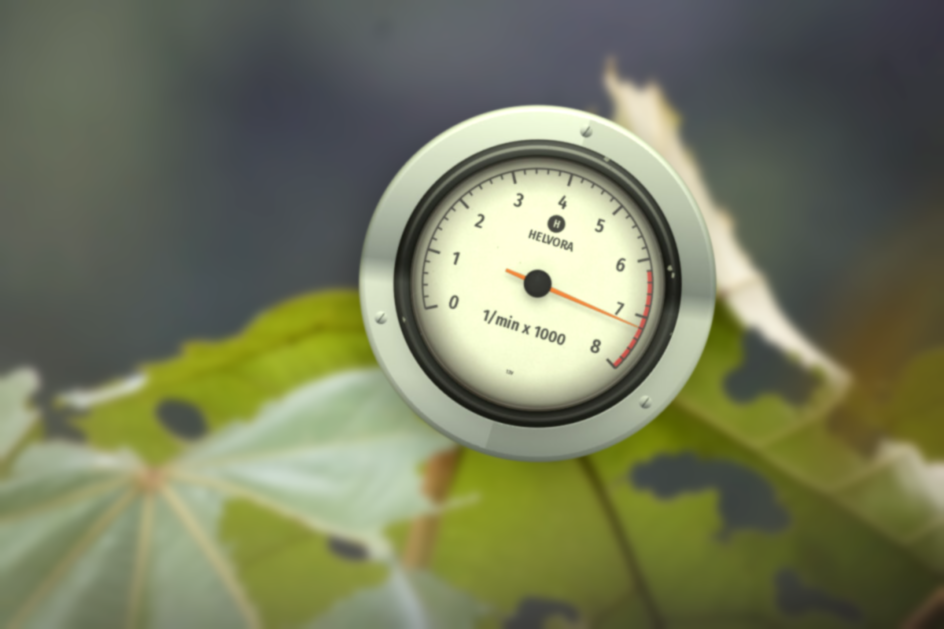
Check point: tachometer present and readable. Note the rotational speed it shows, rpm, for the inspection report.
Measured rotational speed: 7200 rpm
